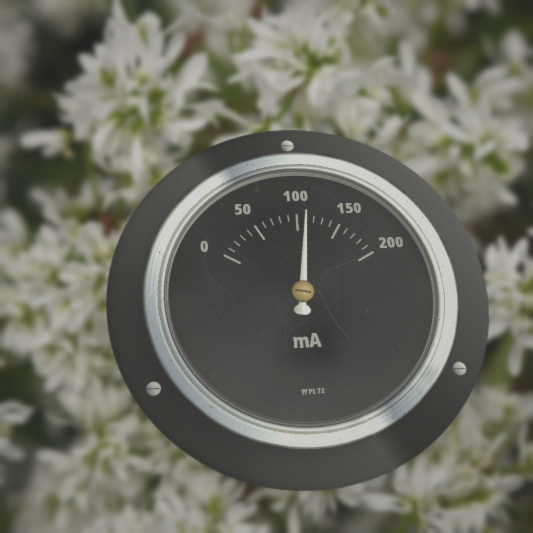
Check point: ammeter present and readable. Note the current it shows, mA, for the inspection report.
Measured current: 110 mA
